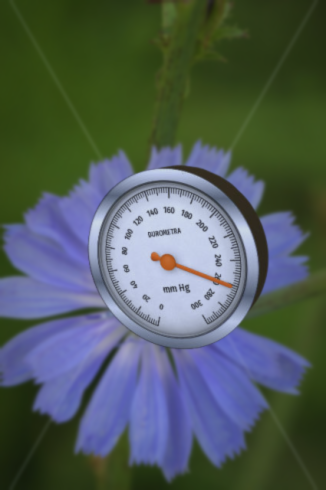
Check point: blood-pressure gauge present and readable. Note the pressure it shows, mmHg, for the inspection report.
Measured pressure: 260 mmHg
